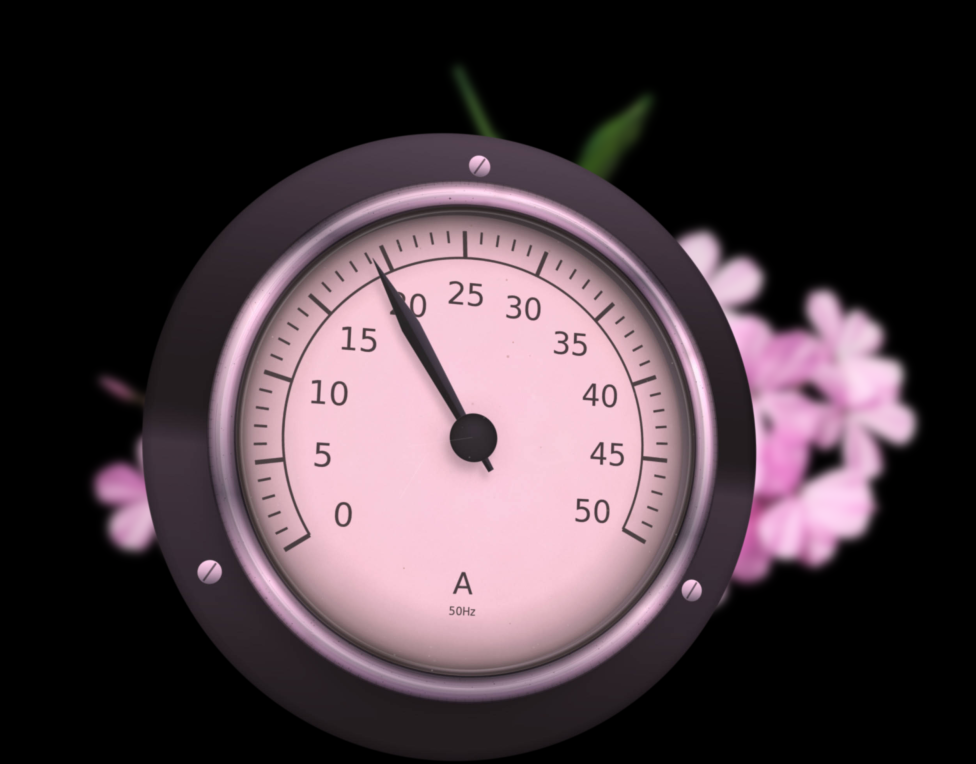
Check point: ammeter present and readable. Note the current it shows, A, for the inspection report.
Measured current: 19 A
